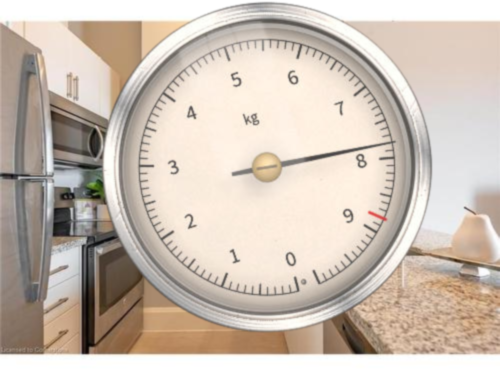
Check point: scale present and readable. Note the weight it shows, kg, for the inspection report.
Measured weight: 7.8 kg
